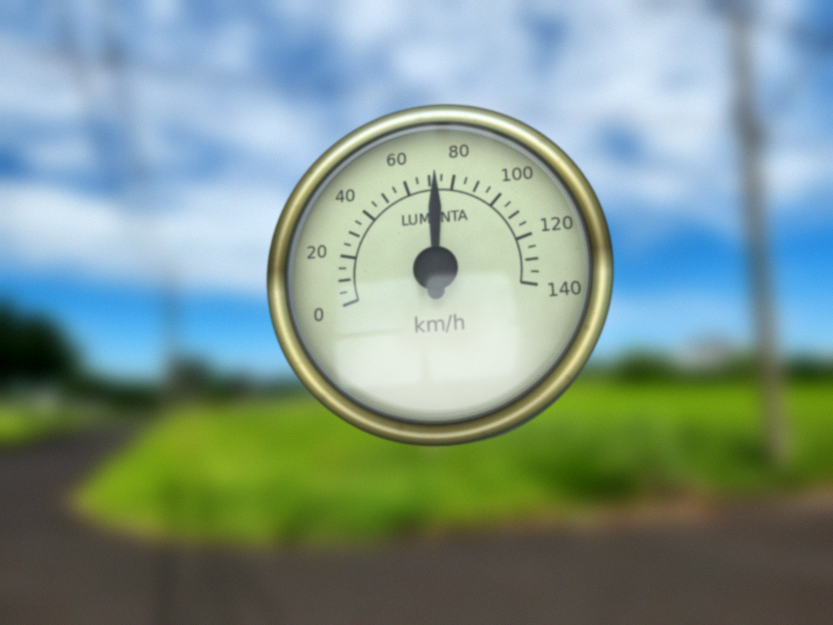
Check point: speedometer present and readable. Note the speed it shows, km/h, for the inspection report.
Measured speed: 72.5 km/h
